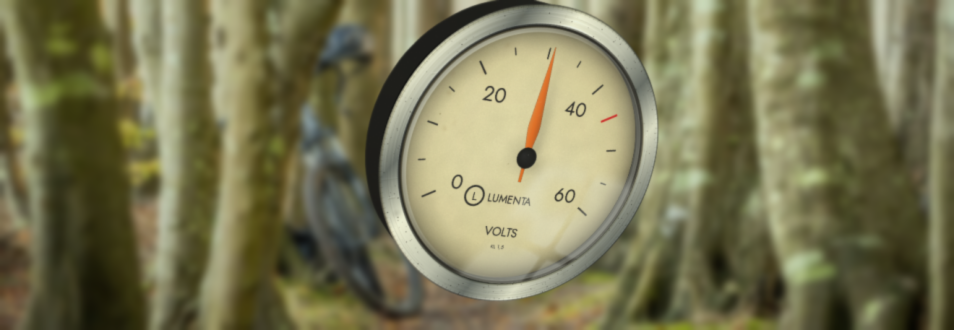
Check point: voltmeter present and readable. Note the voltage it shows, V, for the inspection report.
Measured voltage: 30 V
